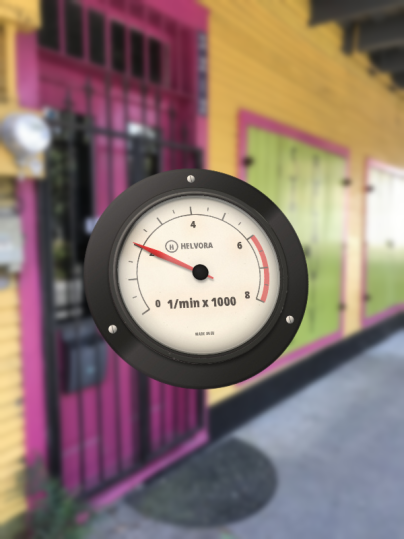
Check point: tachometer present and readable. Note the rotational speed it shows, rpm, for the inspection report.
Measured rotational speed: 2000 rpm
